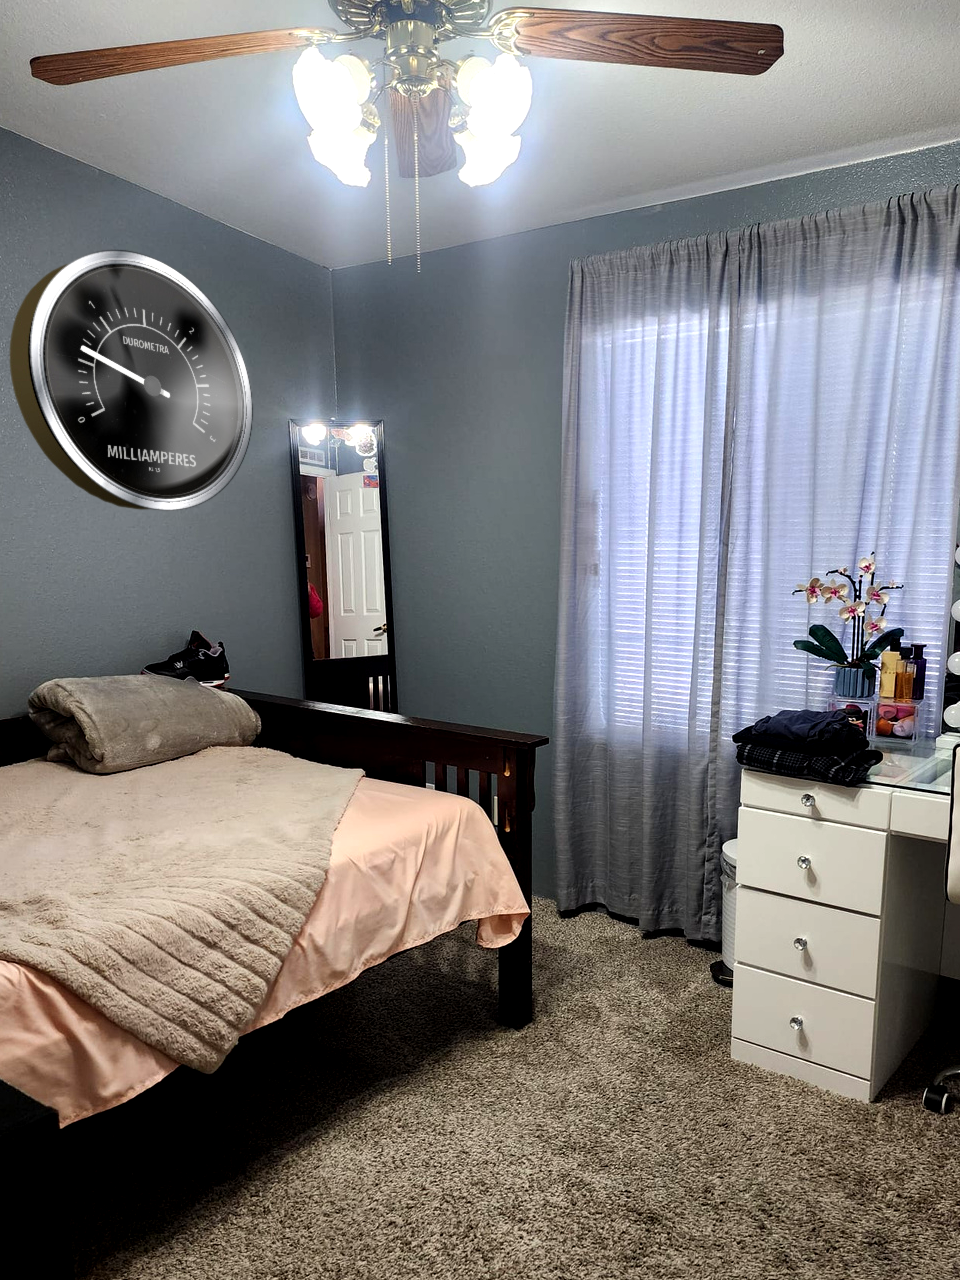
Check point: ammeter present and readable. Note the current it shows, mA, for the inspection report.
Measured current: 0.6 mA
